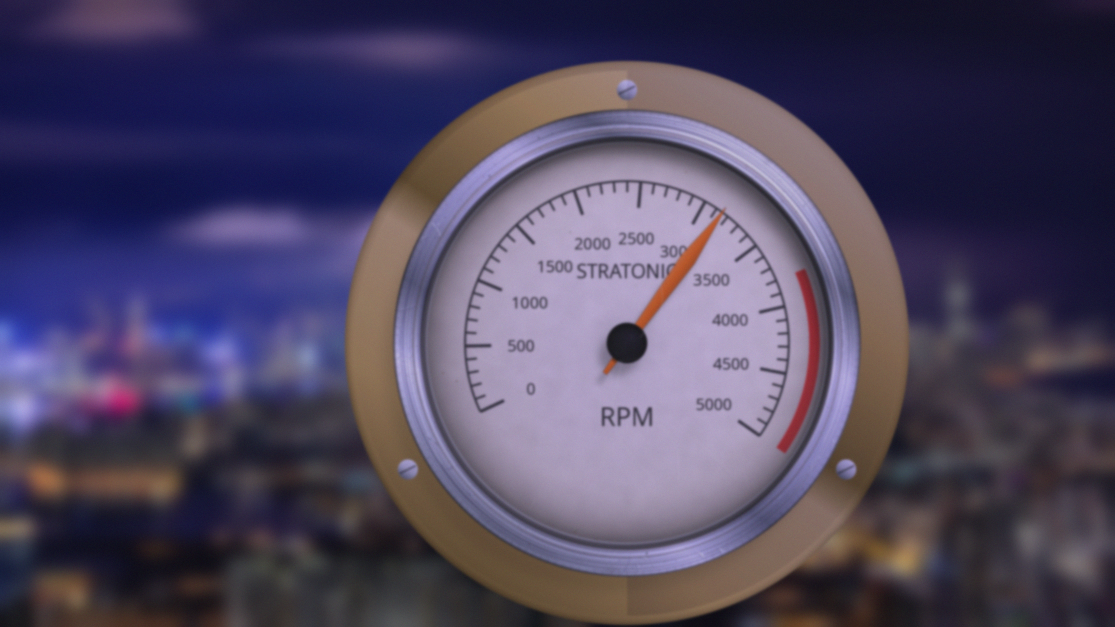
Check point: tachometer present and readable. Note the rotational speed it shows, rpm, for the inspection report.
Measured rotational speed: 3150 rpm
